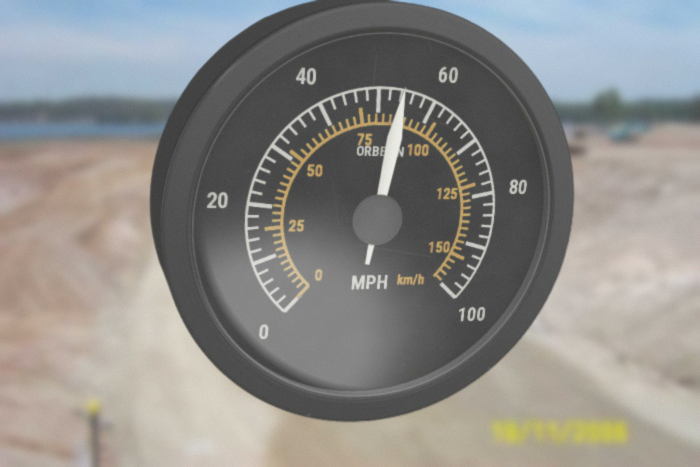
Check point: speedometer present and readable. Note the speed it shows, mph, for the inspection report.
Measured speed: 54 mph
